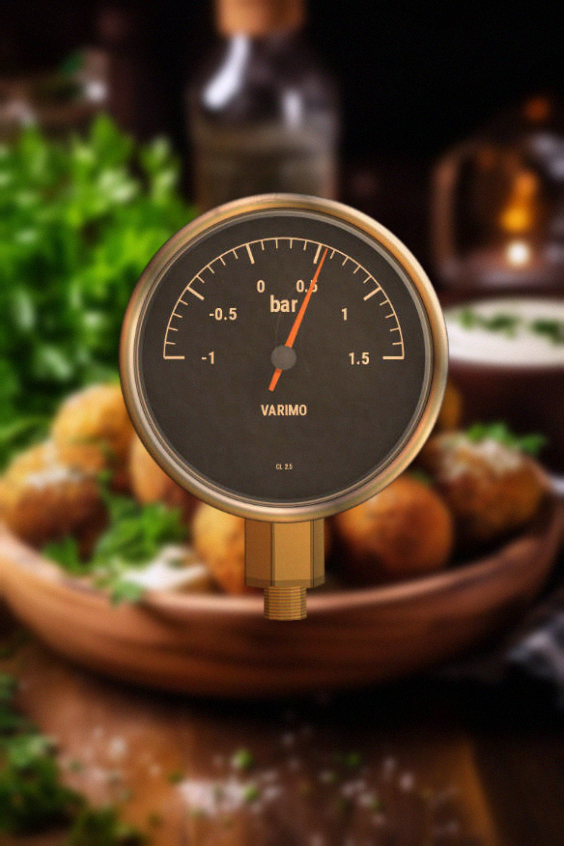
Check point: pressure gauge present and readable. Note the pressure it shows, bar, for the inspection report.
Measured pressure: 0.55 bar
